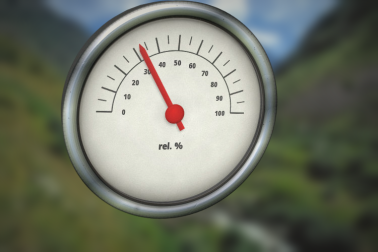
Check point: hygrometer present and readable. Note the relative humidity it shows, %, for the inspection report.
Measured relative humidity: 32.5 %
